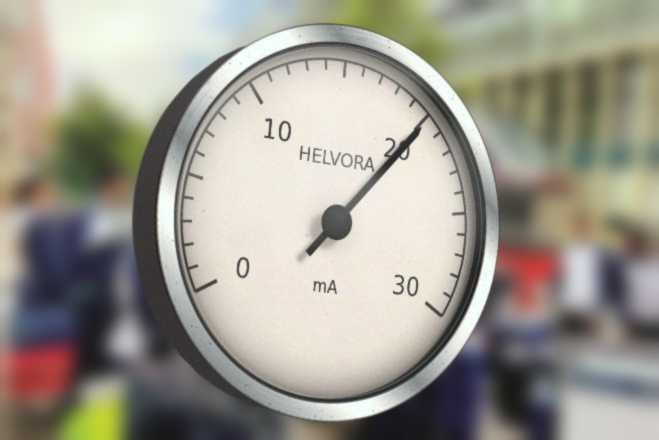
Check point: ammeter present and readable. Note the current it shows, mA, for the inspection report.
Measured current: 20 mA
